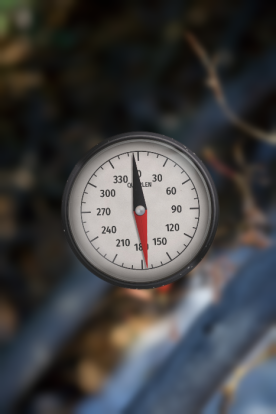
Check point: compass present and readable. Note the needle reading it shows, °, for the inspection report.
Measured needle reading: 175 °
